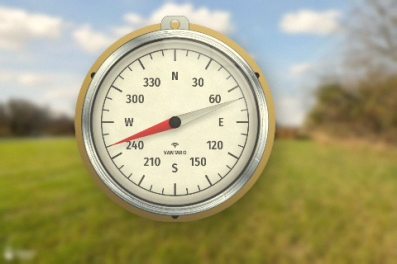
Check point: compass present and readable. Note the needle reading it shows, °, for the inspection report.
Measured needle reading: 250 °
